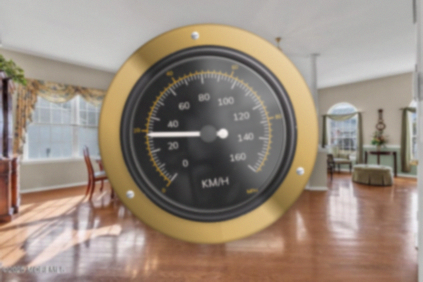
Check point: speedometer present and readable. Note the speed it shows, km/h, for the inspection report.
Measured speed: 30 km/h
